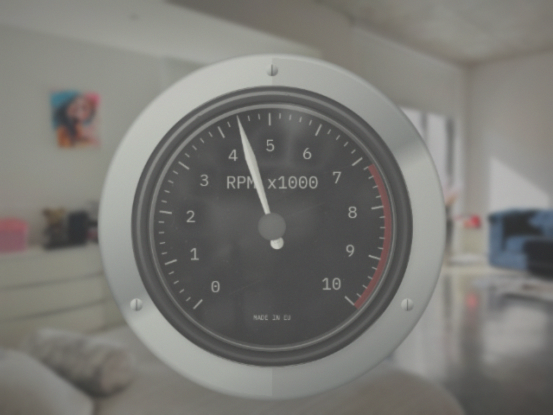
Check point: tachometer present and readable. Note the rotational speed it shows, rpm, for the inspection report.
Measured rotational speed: 4400 rpm
